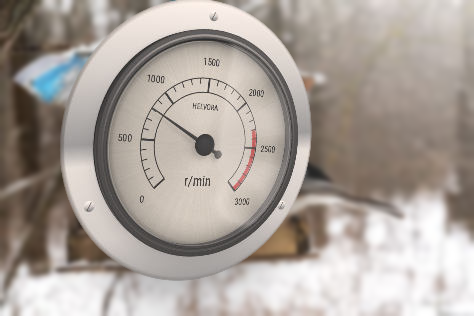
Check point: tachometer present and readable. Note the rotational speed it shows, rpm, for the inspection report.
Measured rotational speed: 800 rpm
